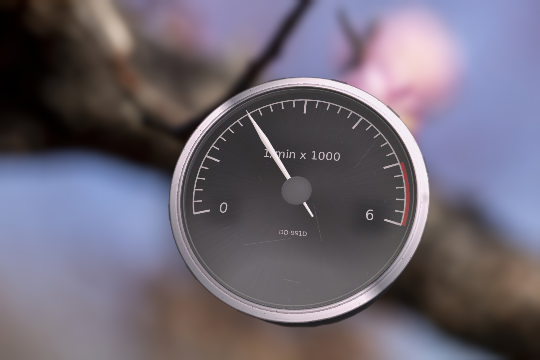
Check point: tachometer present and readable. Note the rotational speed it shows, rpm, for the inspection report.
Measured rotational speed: 2000 rpm
